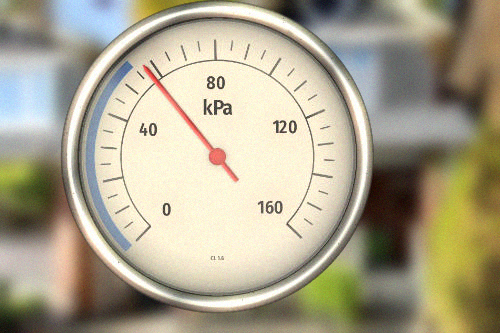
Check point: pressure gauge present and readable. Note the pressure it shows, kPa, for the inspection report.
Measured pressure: 57.5 kPa
